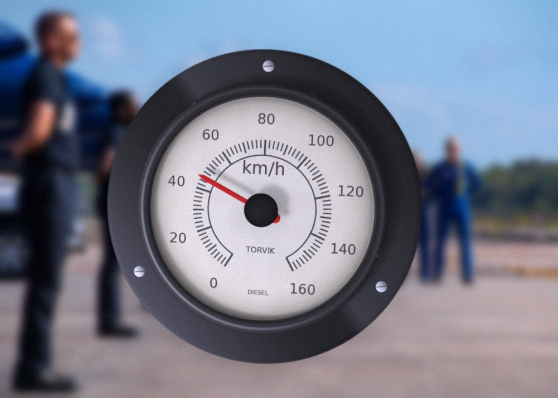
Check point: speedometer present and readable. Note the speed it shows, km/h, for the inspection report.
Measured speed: 46 km/h
